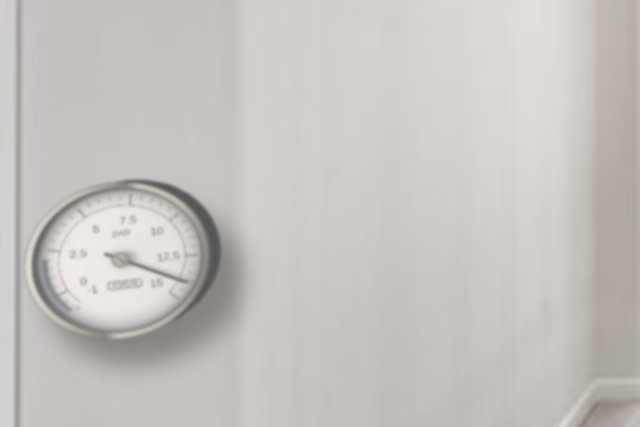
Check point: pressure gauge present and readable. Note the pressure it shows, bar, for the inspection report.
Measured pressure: 14 bar
